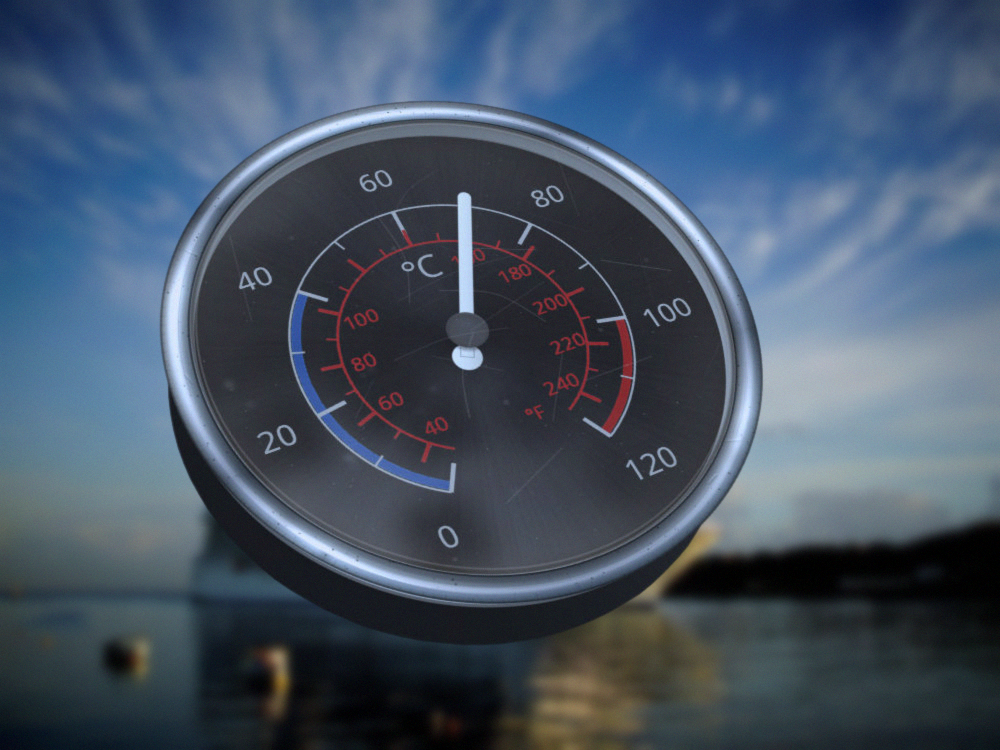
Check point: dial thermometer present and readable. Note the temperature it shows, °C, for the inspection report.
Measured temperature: 70 °C
